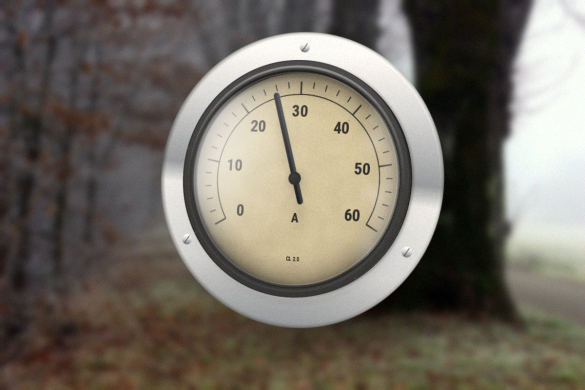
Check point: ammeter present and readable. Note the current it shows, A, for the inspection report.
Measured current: 26 A
